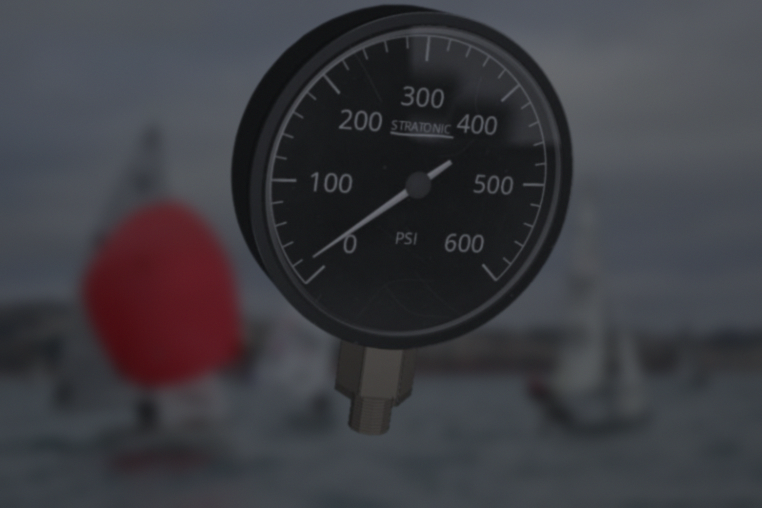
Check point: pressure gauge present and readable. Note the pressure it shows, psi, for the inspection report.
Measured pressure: 20 psi
